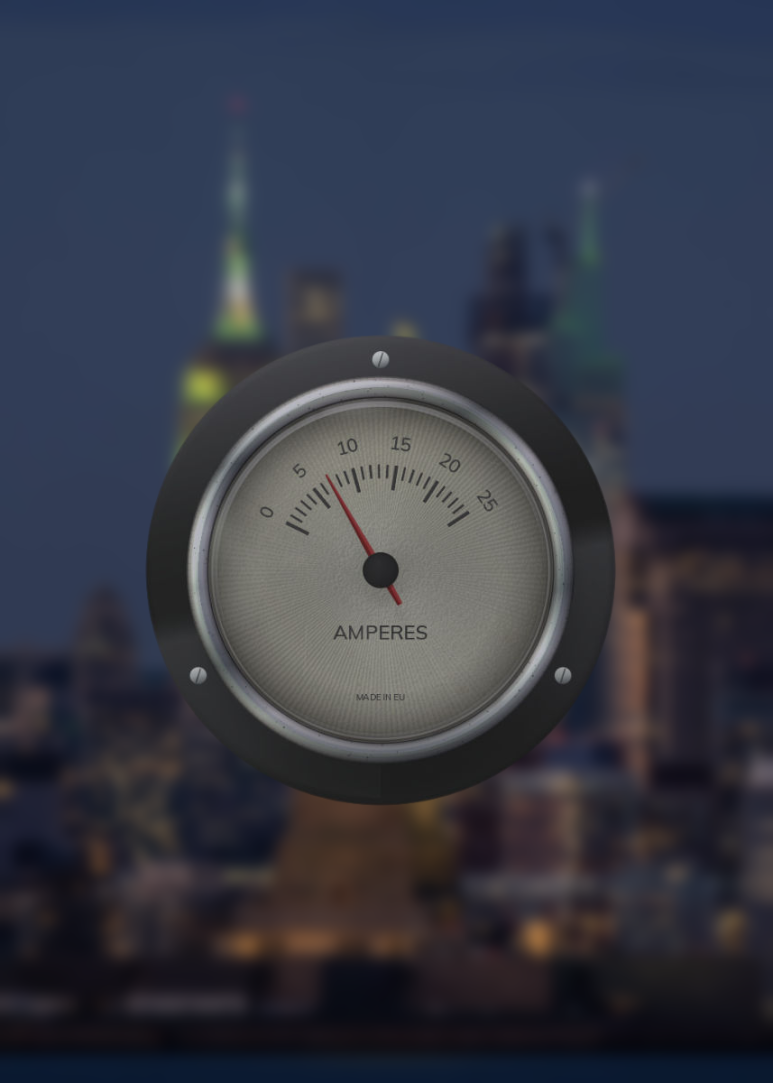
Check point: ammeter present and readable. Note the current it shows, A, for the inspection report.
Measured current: 7 A
